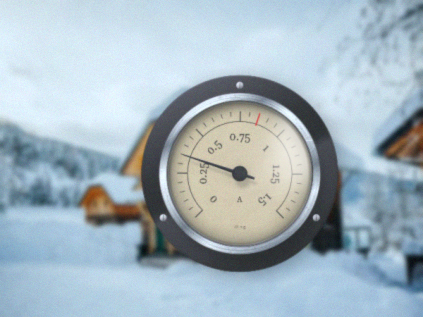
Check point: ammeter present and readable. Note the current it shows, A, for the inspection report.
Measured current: 0.35 A
